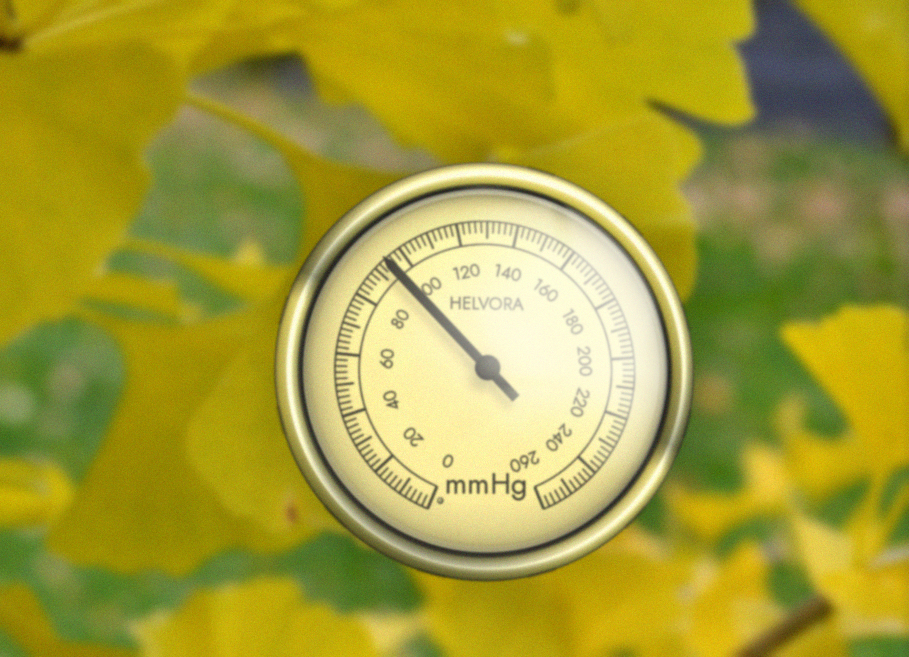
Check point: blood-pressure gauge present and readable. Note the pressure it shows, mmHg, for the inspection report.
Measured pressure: 94 mmHg
